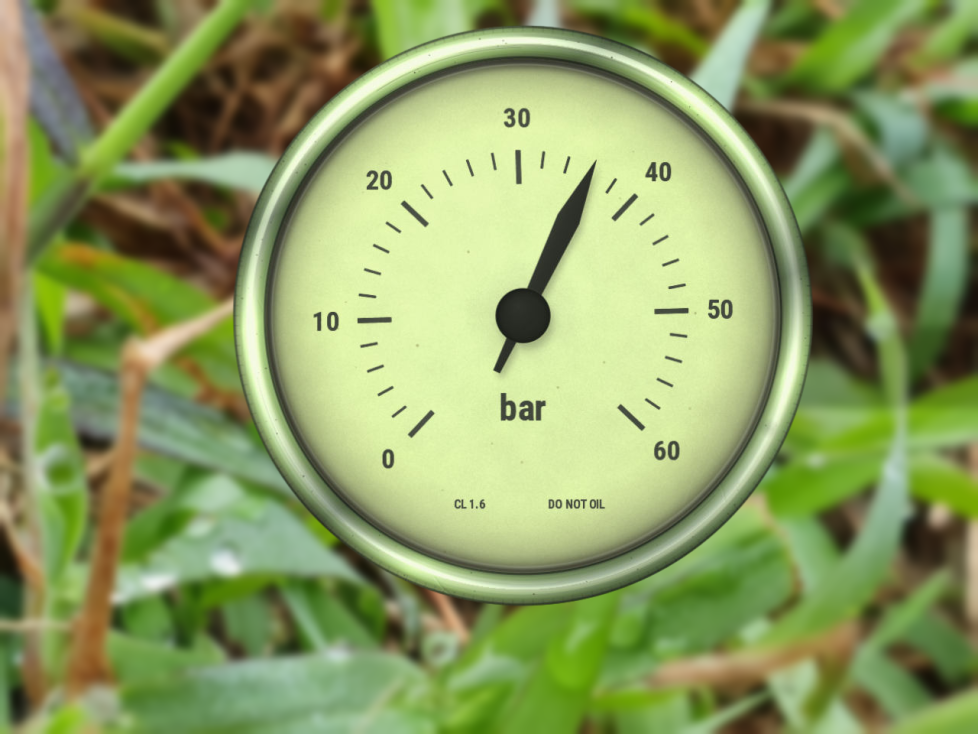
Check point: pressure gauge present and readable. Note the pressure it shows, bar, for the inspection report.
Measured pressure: 36 bar
